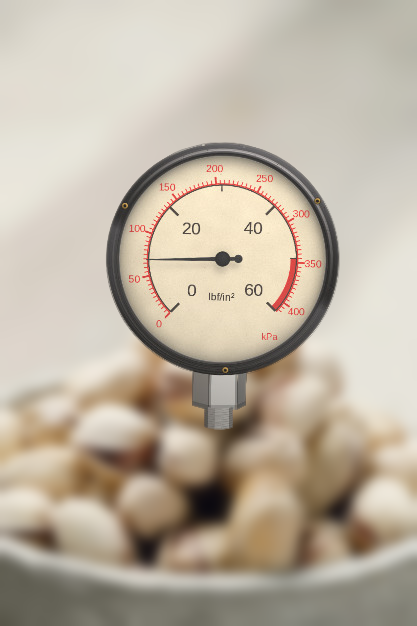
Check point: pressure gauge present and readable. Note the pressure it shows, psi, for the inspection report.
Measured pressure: 10 psi
